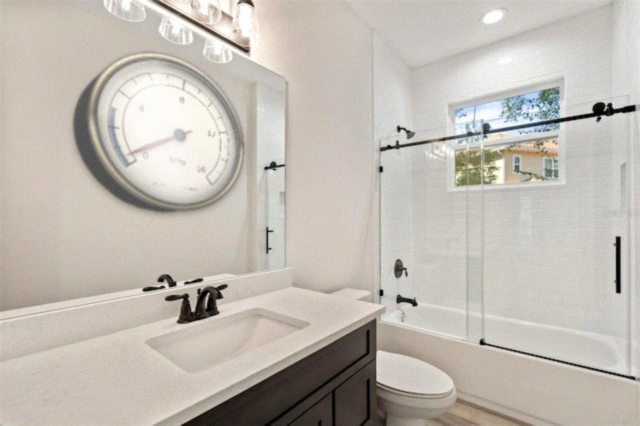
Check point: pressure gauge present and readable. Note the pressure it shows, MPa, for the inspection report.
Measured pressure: 0.5 MPa
